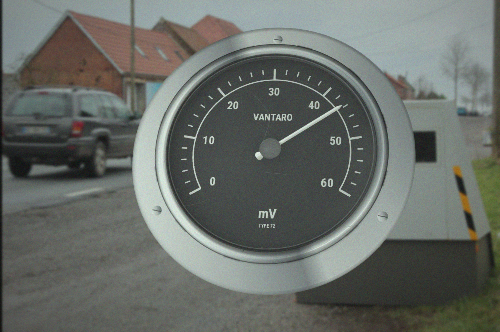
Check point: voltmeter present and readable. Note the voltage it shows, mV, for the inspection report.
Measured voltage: 44 mV
